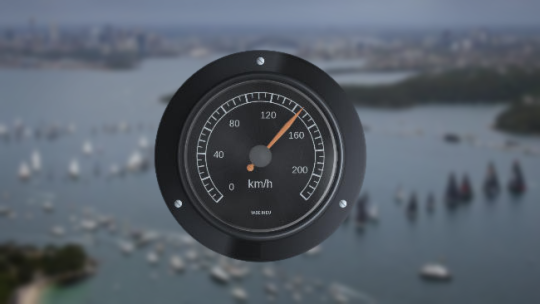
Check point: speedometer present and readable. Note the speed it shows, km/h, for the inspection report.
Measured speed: 145 km/h
